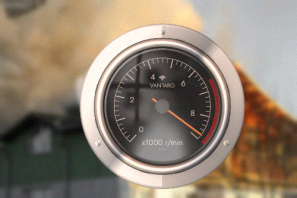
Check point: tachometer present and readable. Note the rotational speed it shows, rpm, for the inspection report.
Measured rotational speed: 8800 rpm
